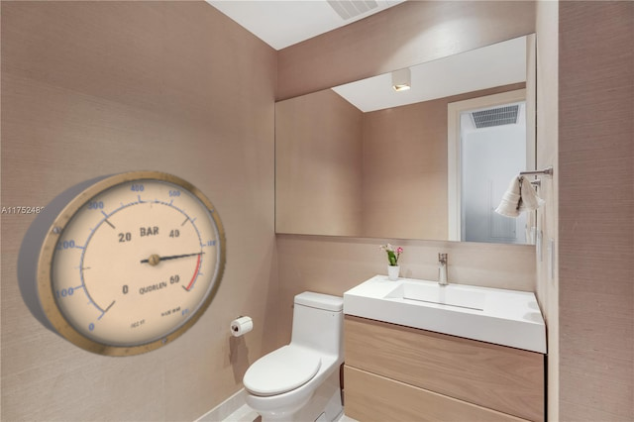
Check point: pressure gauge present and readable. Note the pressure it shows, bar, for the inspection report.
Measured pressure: 50 bar
